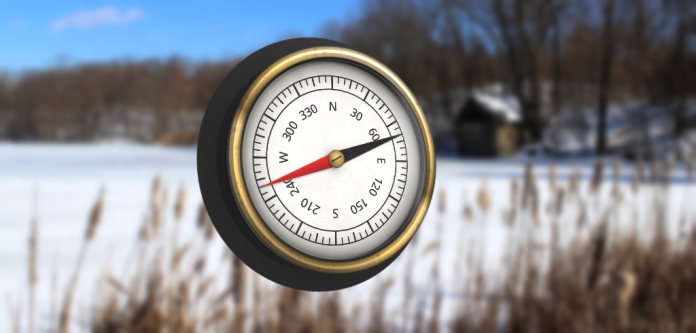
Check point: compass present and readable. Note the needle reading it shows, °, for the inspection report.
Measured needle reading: 250 °
